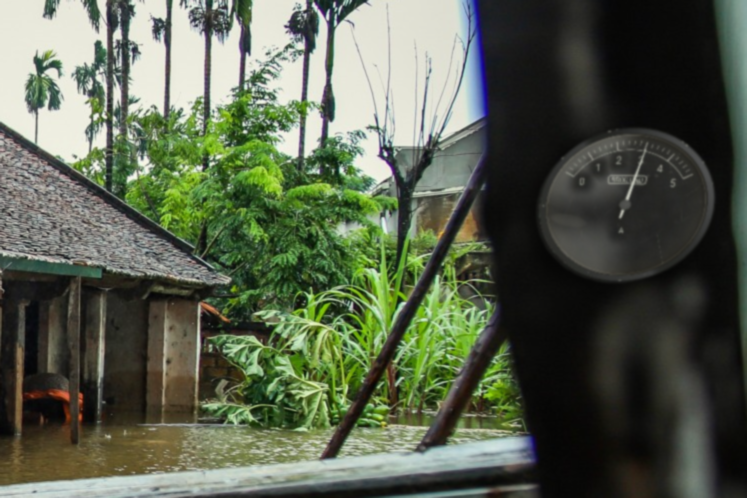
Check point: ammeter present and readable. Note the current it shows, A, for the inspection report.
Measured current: 3 A
